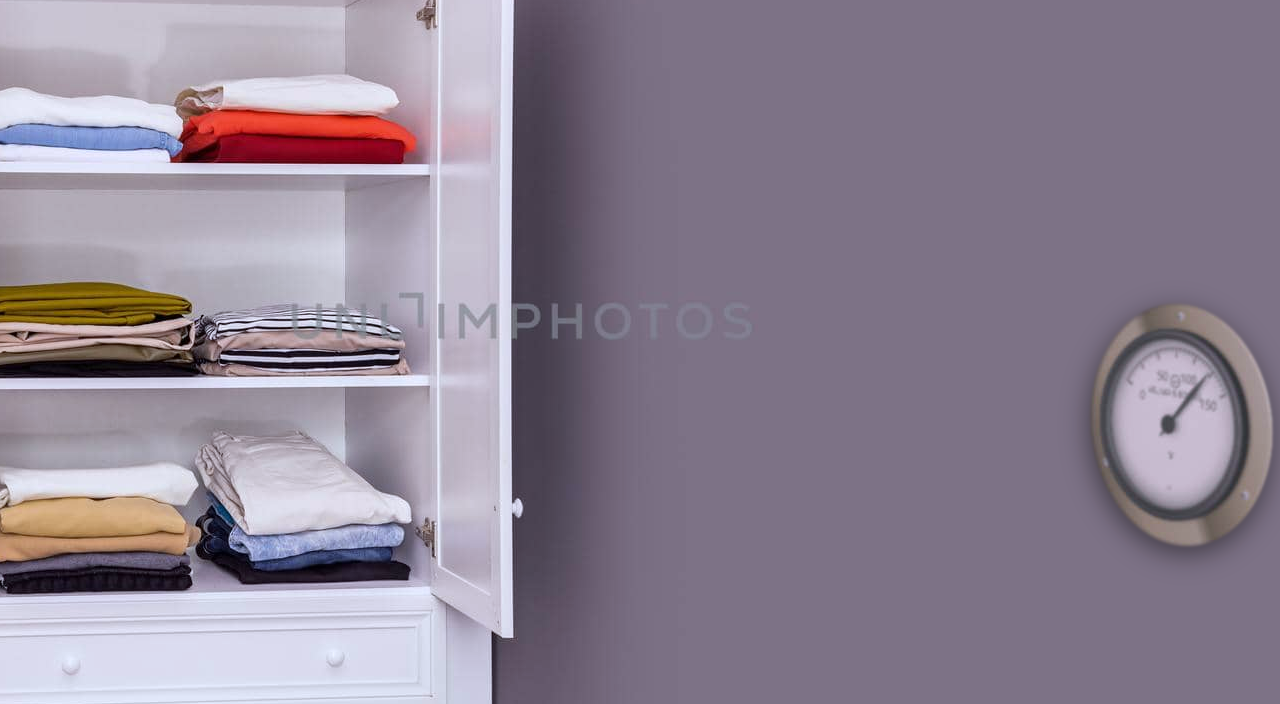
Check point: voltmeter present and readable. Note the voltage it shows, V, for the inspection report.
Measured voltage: 125 V
